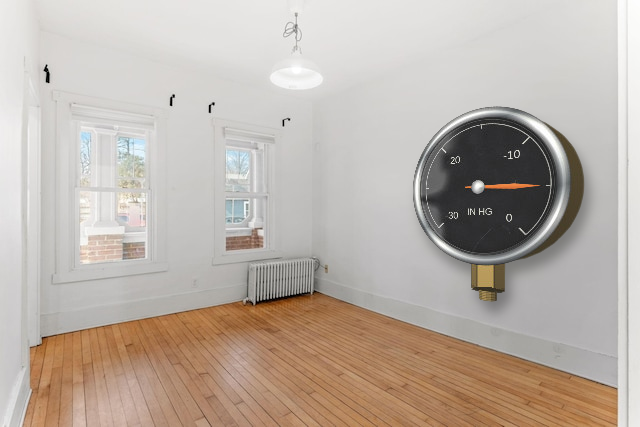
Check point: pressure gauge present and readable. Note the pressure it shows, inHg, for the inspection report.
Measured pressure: -5 inHg
